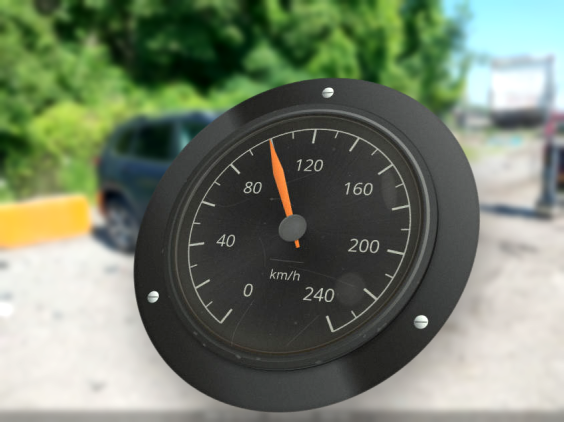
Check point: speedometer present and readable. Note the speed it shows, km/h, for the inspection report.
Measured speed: 100 km/h
